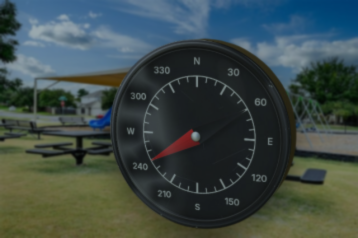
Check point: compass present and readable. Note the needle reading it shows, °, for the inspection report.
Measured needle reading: 240 °
